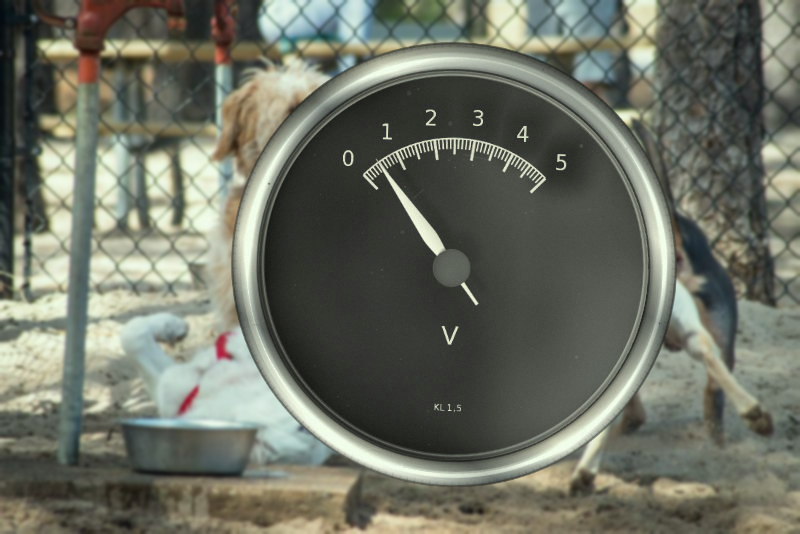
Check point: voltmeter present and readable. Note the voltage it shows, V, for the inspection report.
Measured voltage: 0.5 V
